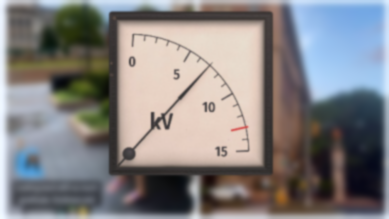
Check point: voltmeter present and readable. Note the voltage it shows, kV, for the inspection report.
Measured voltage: 7 kV
